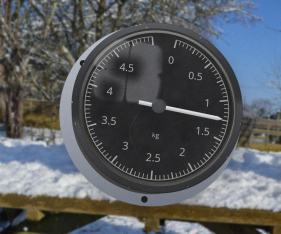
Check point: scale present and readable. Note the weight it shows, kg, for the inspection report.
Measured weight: 1.25 kg
